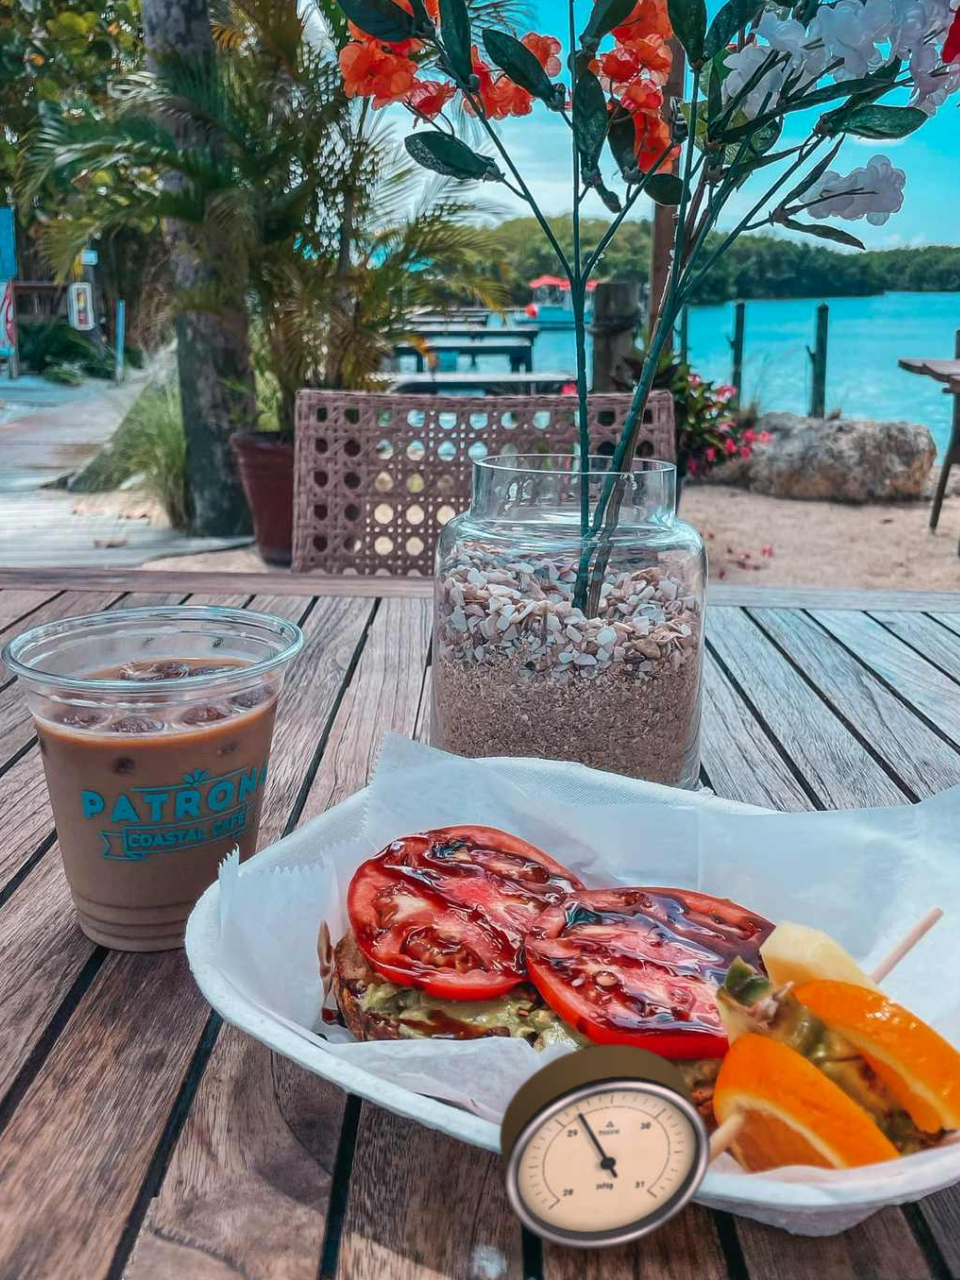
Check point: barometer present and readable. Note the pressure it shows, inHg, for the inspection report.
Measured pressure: 29.2 inHg
